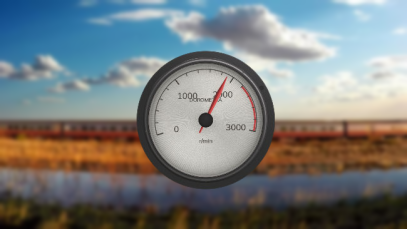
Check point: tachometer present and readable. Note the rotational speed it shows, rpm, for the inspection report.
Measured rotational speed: 1900 rpm
